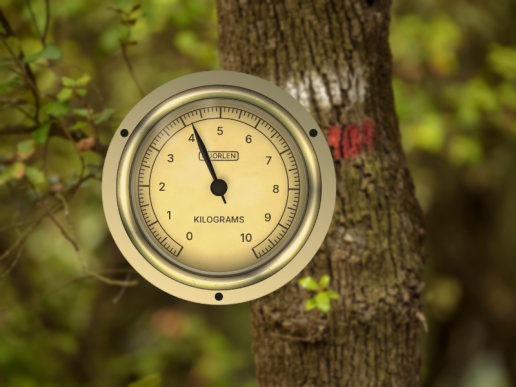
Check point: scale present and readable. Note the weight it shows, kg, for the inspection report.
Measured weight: 4.2 kg
